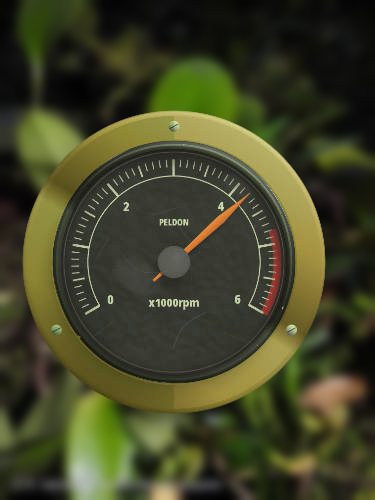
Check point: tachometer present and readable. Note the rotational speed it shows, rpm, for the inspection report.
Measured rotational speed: 4200 rpm
